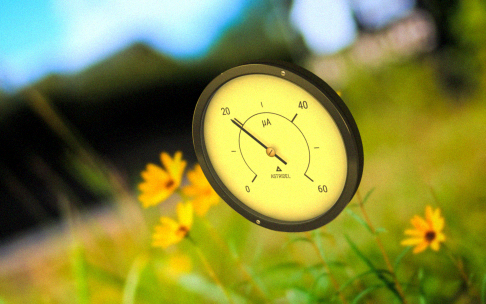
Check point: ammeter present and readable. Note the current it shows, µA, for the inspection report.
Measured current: 20 µA
